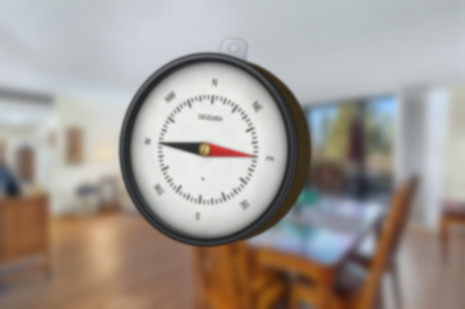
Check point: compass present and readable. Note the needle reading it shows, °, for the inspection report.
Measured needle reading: 90 °
